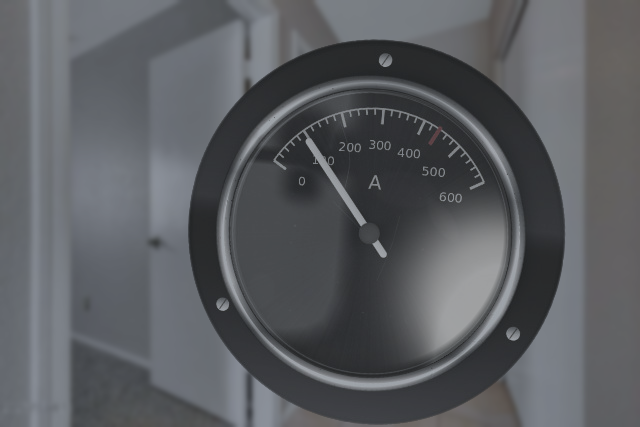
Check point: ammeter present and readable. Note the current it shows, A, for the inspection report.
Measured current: 100 A
